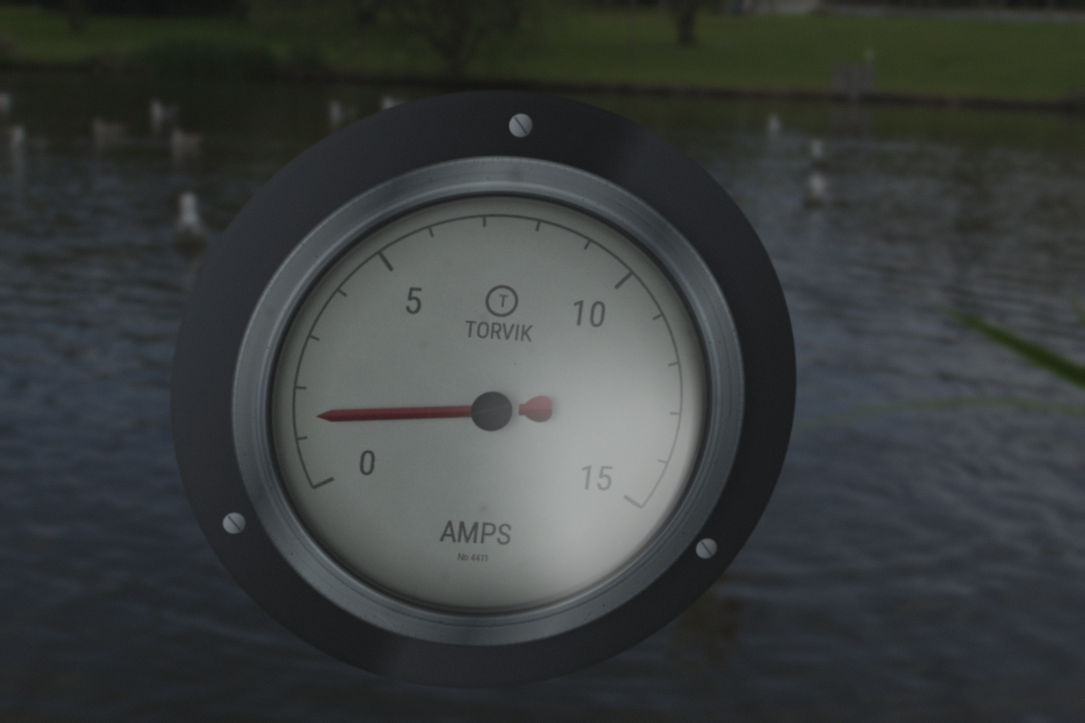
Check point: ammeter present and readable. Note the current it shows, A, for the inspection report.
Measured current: 1.5 A
